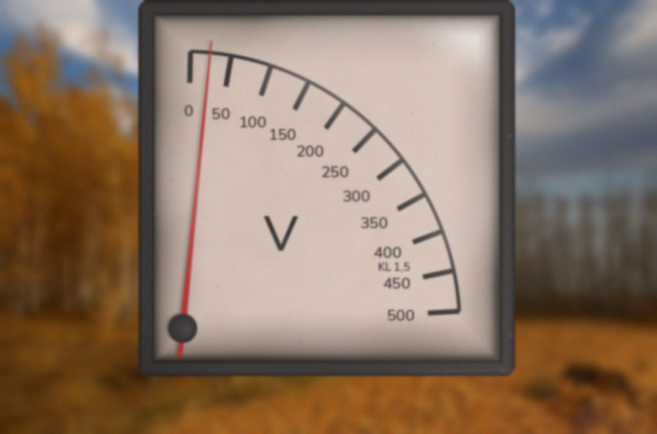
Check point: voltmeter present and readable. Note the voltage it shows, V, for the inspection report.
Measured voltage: 25 V
